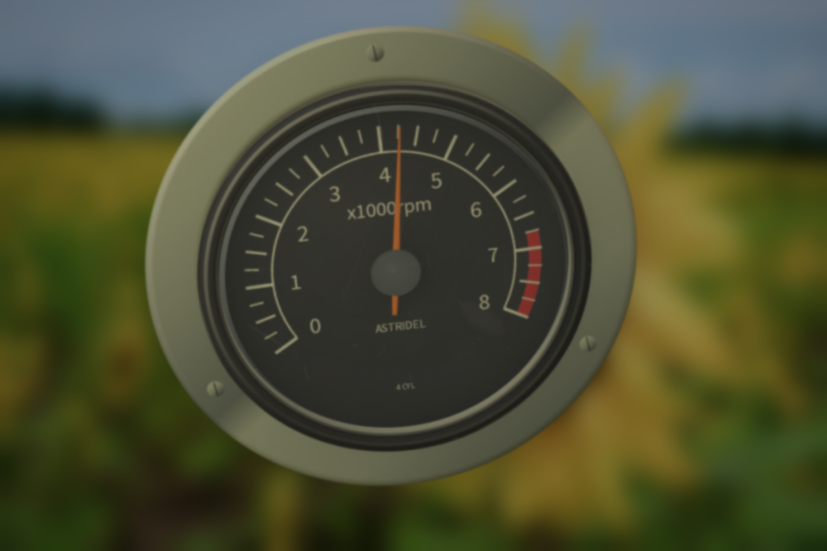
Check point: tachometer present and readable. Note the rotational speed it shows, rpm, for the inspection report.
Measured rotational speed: 4250 rpm
